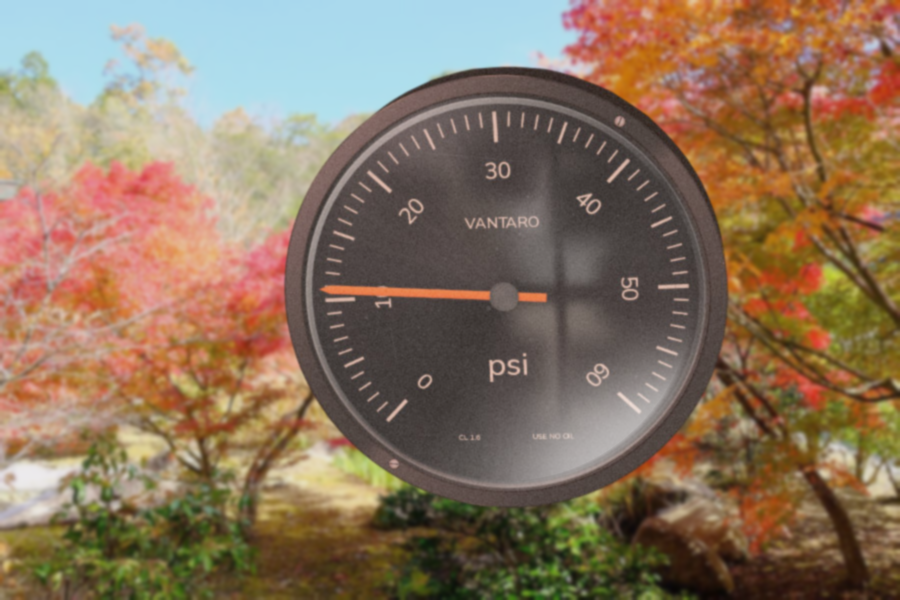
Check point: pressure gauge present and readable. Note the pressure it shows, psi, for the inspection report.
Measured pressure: 11 psi
